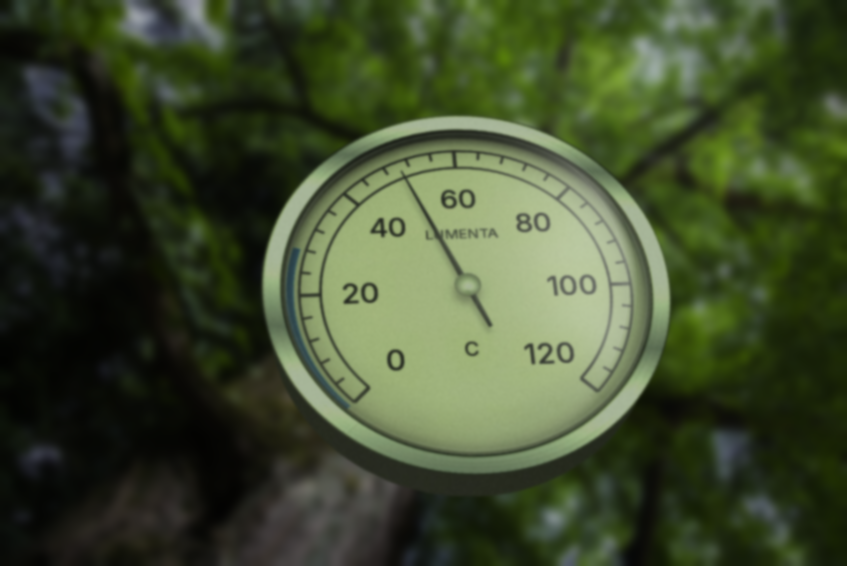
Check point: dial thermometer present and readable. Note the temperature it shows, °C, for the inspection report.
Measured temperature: 50 °C
